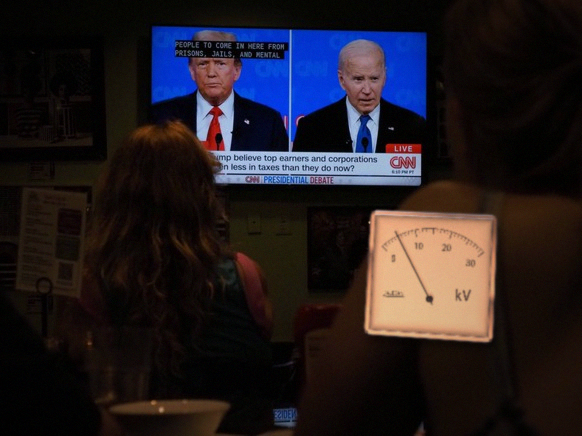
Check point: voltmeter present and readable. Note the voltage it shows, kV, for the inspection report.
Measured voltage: 5 kV
